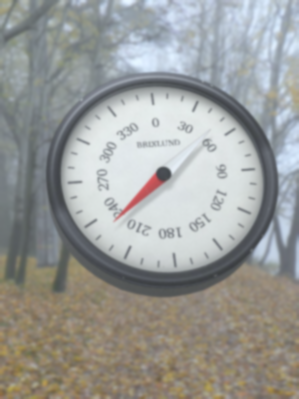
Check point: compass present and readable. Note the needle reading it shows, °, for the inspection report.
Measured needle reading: 230 °
